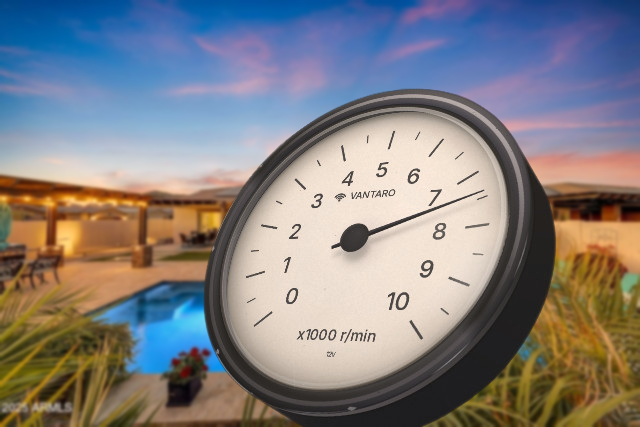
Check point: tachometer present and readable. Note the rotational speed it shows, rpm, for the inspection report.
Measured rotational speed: 7500 rpm
